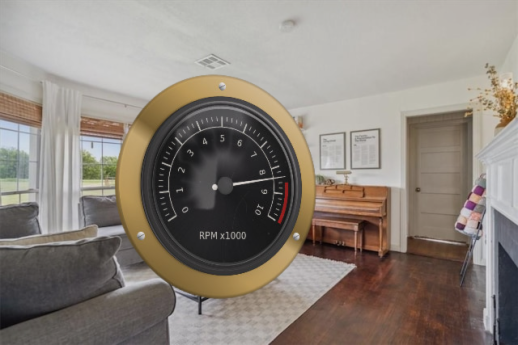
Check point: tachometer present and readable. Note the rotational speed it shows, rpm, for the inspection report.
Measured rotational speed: 8400 rpm
